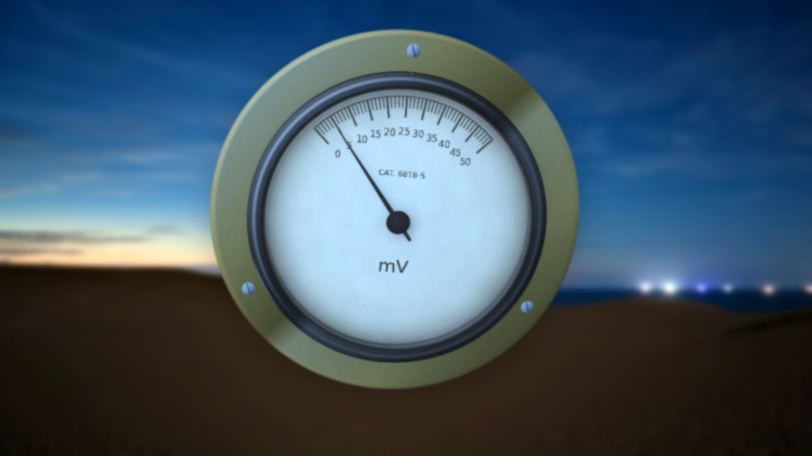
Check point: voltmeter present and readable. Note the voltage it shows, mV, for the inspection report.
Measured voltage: 5 mV
